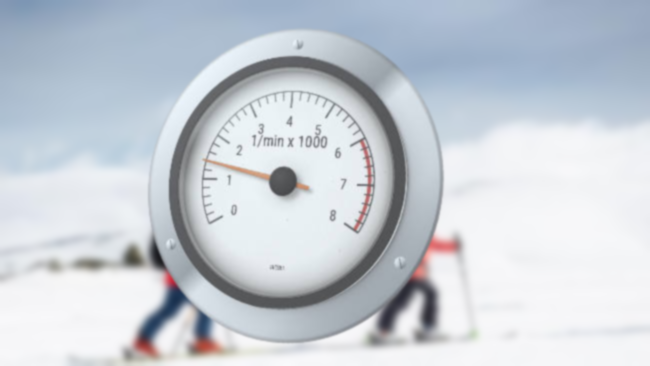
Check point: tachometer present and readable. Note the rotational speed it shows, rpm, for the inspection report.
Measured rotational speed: 1400 rpm
